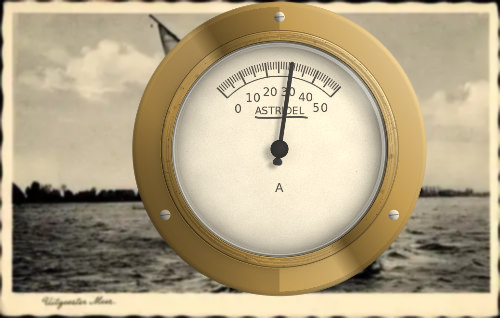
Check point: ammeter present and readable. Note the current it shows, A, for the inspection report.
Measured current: 30 A
